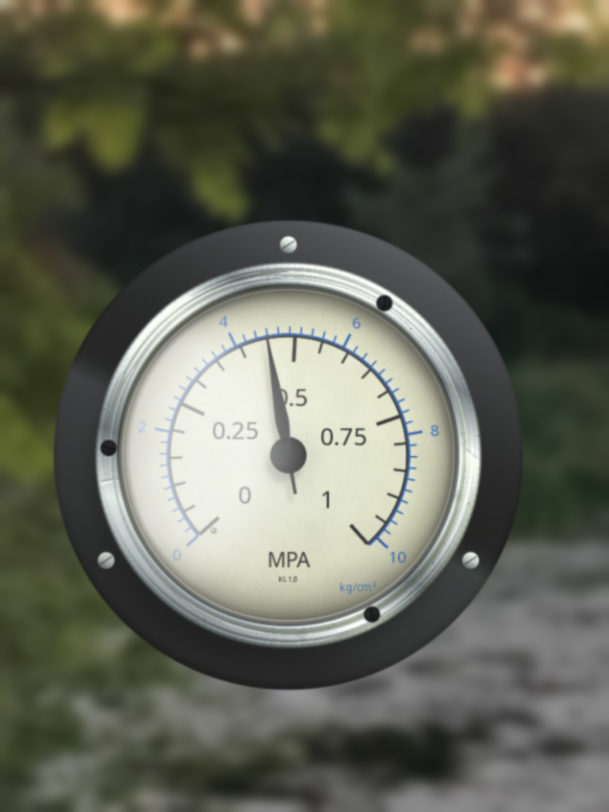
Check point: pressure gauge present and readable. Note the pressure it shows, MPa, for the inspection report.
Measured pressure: 0.45 MPa
